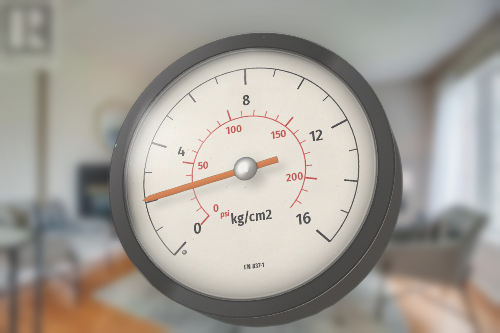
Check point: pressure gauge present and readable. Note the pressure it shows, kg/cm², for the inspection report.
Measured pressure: 2 kg/cm²
